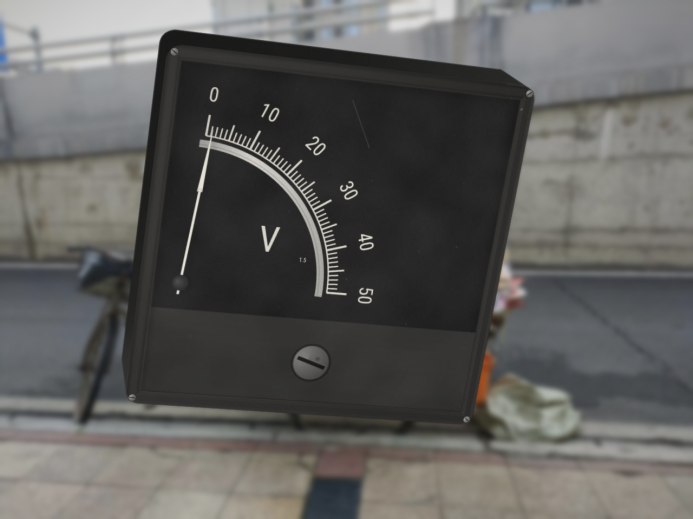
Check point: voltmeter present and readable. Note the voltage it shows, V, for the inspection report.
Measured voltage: 1 V
